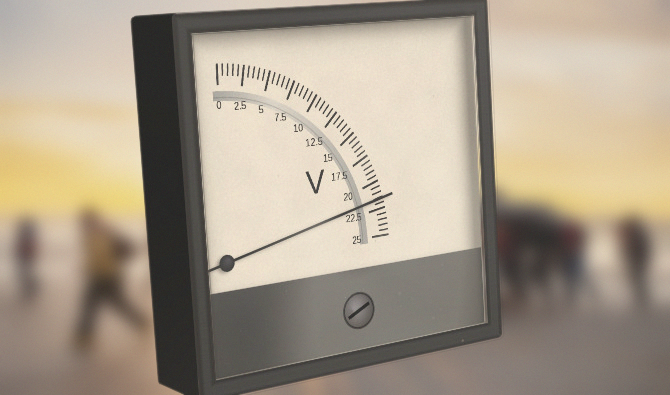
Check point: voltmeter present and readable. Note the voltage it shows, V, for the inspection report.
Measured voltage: 21.5 V
